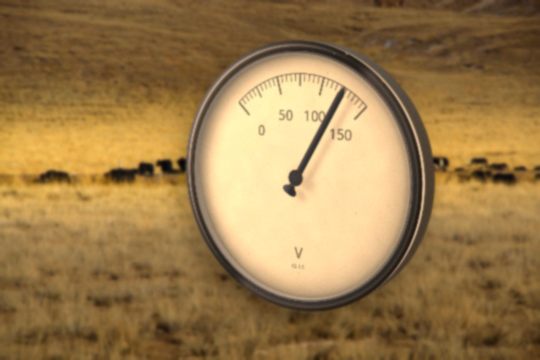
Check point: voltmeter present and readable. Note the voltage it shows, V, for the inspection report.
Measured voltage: 125 V
